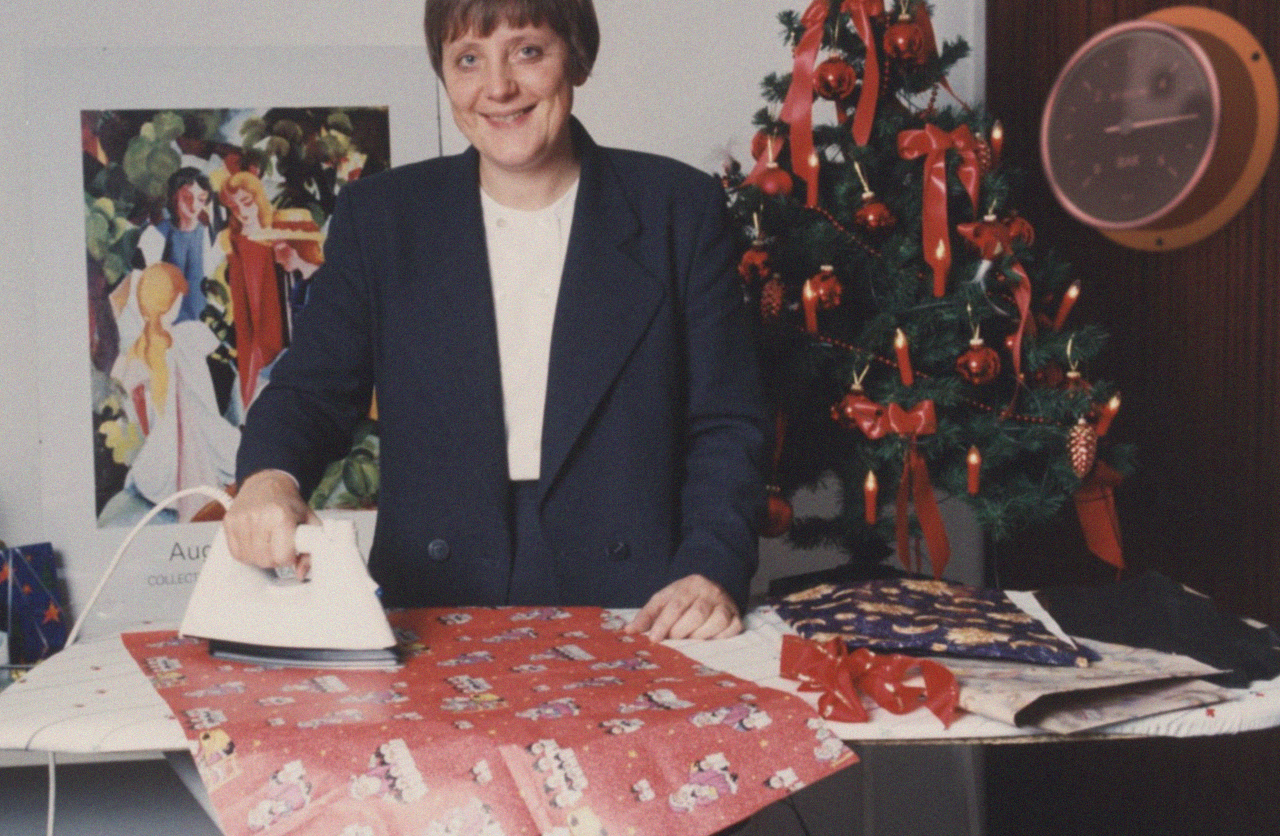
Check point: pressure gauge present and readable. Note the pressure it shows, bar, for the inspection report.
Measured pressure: 5 bar
